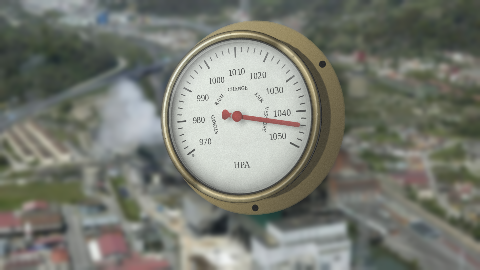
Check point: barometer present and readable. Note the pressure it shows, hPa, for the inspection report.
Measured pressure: 1044 hPa
